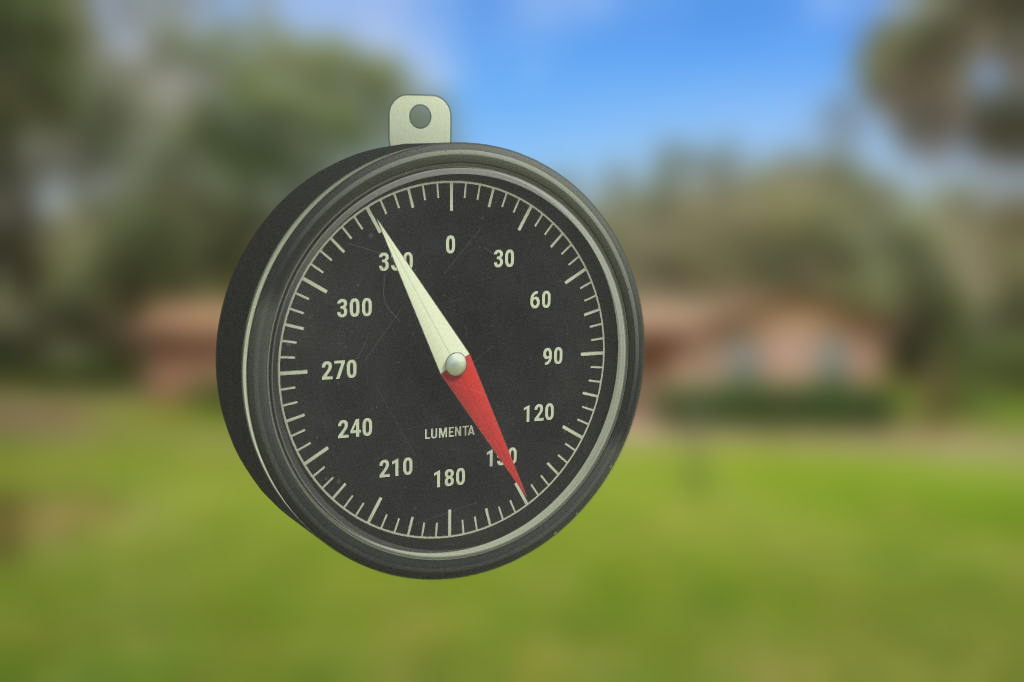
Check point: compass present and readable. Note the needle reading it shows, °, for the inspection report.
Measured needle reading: 150 °
